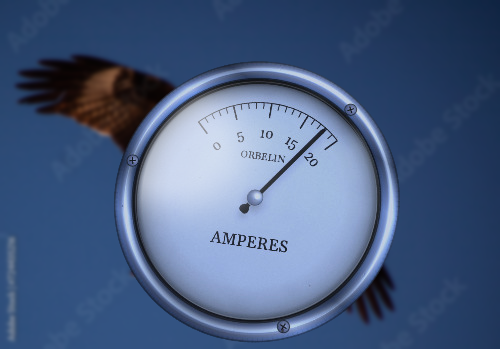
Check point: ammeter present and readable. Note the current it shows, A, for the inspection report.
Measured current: 18 A
